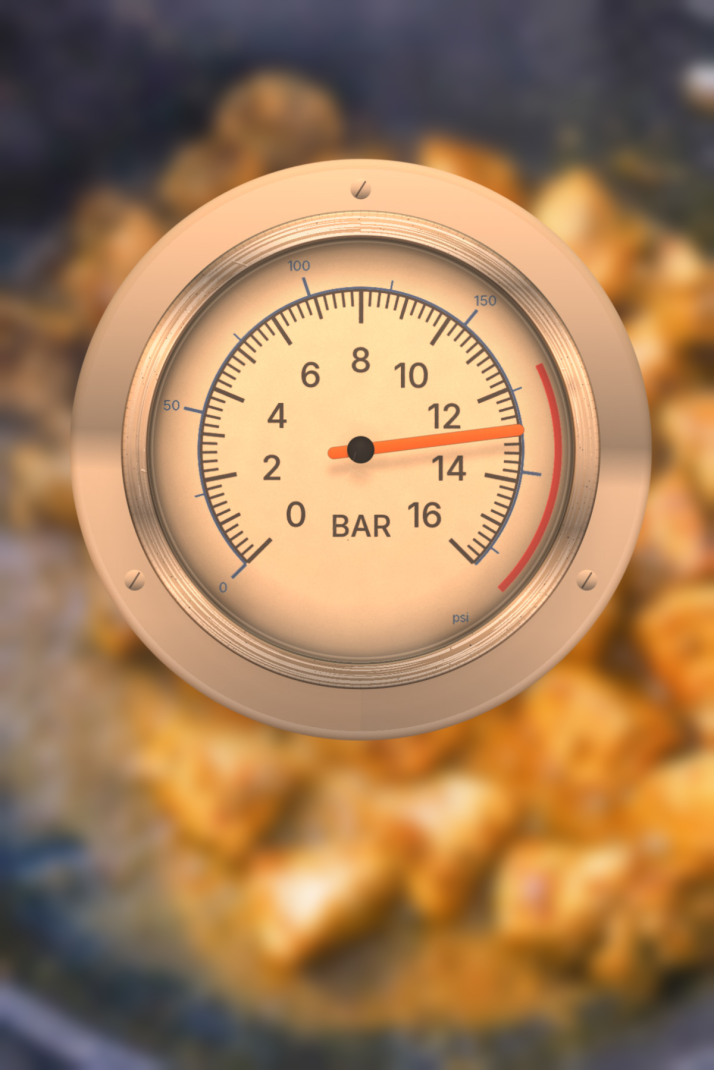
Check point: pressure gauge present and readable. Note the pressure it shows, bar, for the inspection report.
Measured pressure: 12.9 bar
